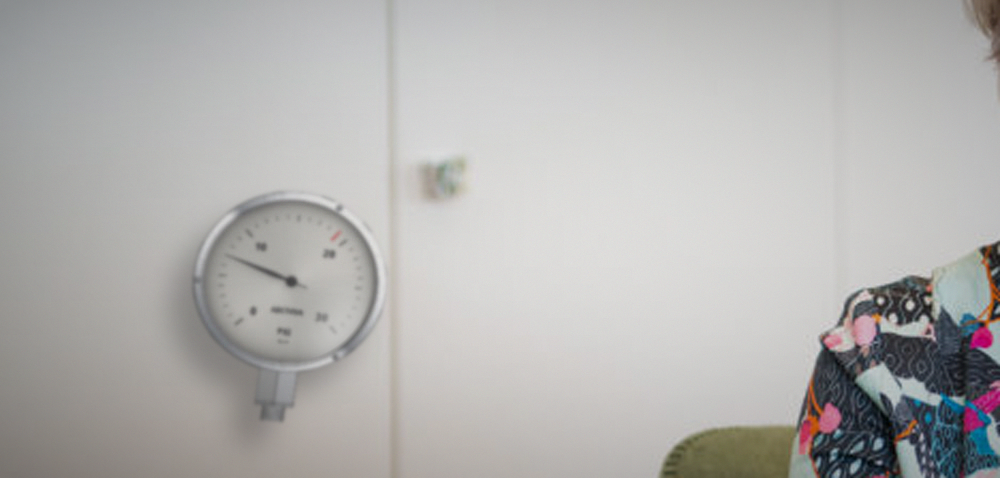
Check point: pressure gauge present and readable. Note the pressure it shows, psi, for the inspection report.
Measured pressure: 7 psi
